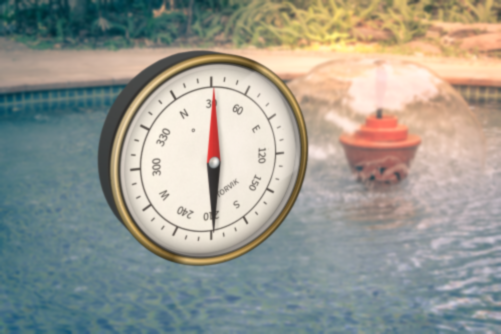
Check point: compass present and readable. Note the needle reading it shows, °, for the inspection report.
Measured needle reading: 30 °
